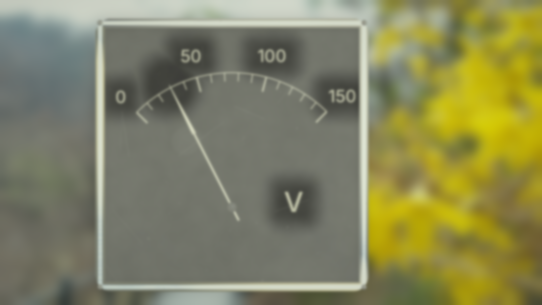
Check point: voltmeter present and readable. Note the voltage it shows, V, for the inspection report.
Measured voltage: 30 V
